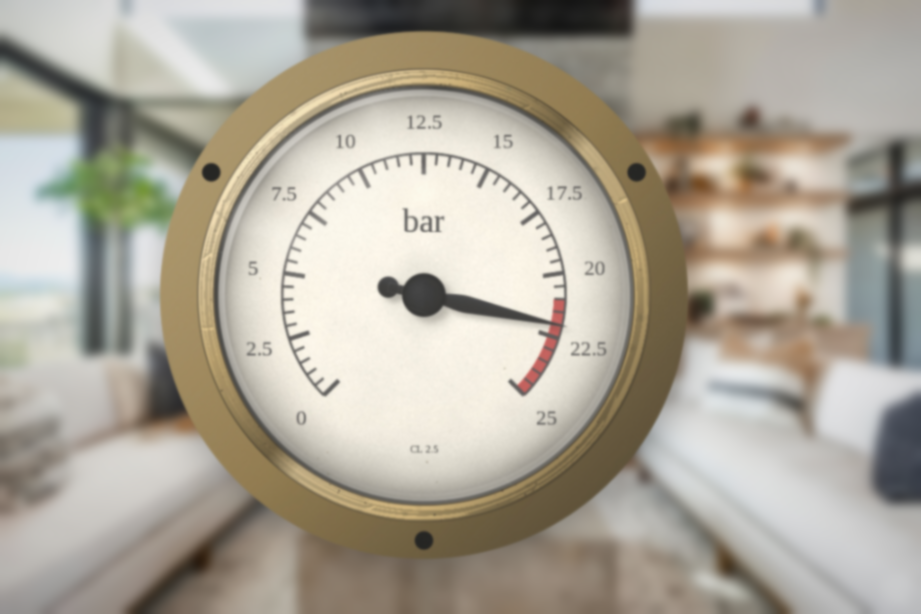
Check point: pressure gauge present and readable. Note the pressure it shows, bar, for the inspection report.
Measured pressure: 22 bar
